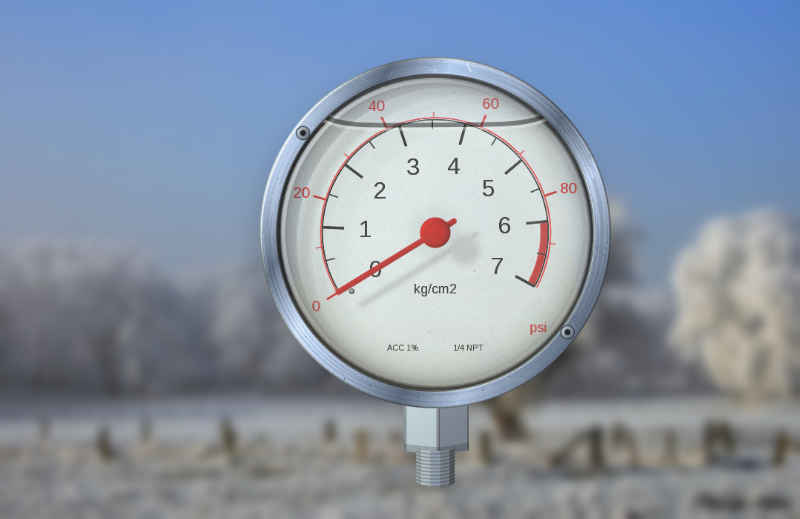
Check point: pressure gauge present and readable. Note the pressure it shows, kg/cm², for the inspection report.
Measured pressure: 0 kg/cm²
